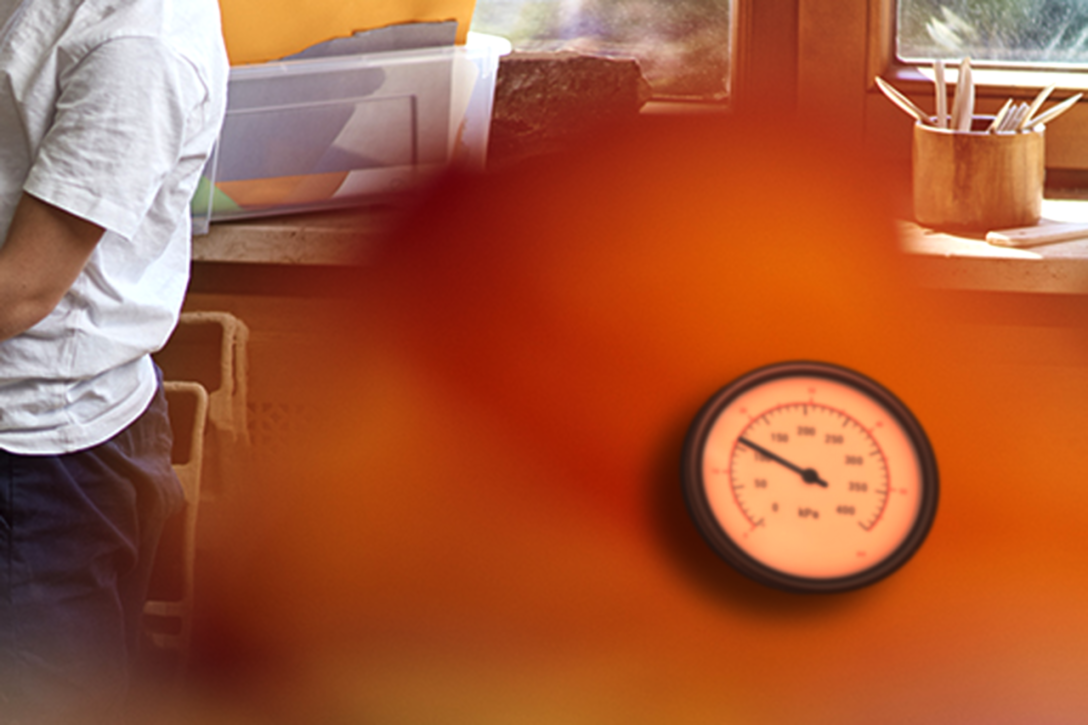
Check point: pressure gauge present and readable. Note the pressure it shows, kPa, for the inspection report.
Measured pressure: 110 kPa
